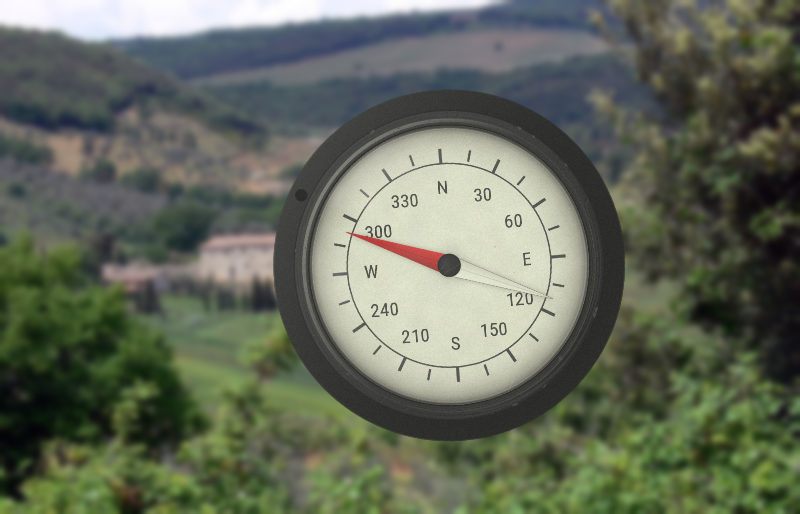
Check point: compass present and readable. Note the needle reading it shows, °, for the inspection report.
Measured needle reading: 292.5 °
